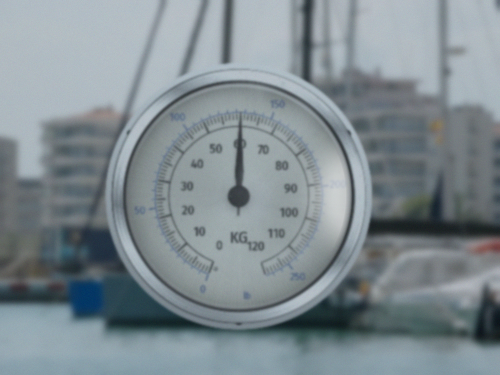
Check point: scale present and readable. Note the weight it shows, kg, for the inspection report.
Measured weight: 60 kg
